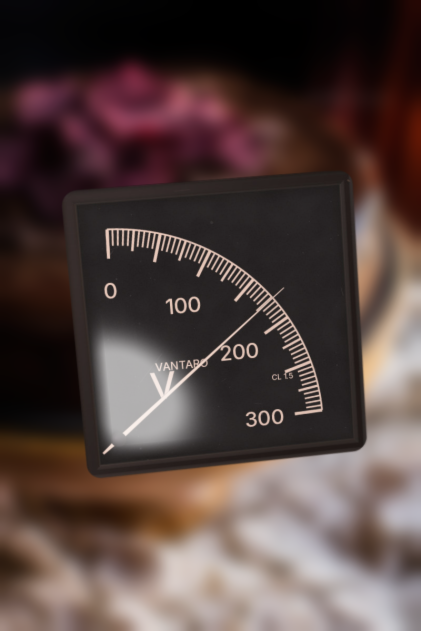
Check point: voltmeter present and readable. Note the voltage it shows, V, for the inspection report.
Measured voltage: 175 V
